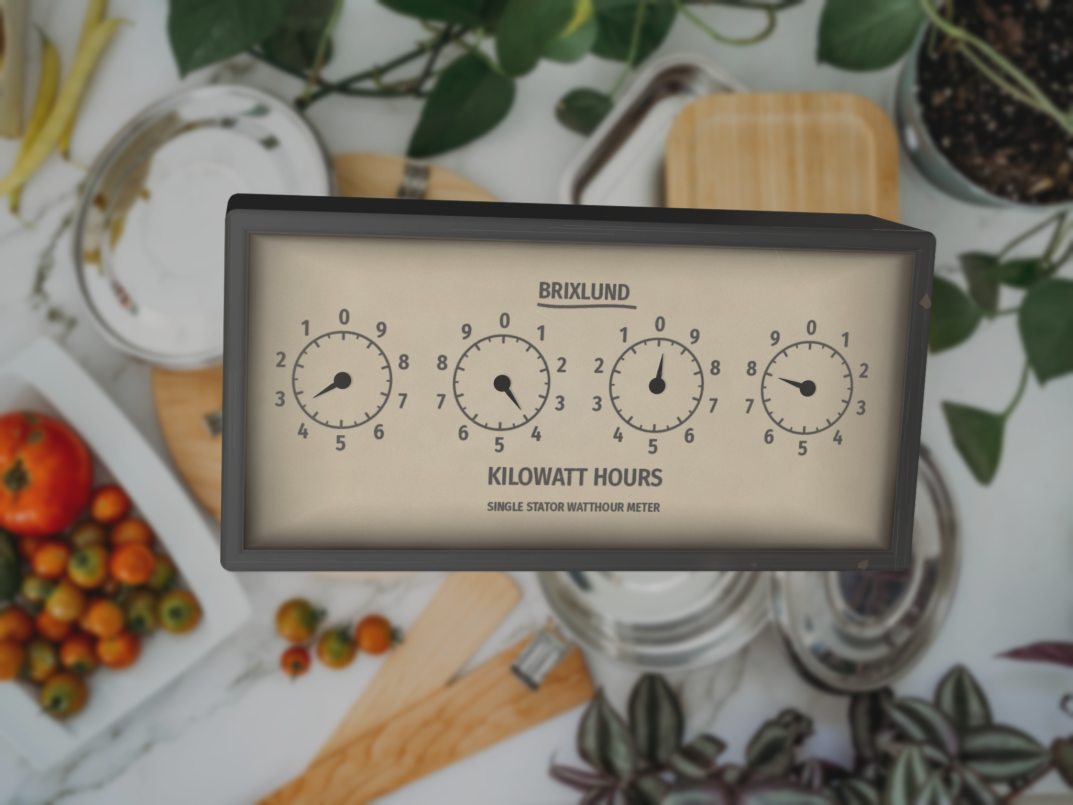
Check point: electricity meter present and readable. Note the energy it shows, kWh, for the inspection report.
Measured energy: 3398 kWh
